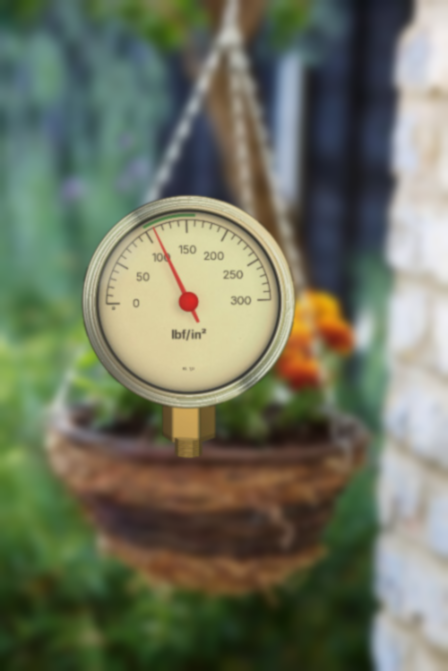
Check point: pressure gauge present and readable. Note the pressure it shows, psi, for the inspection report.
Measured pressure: 110 psi
